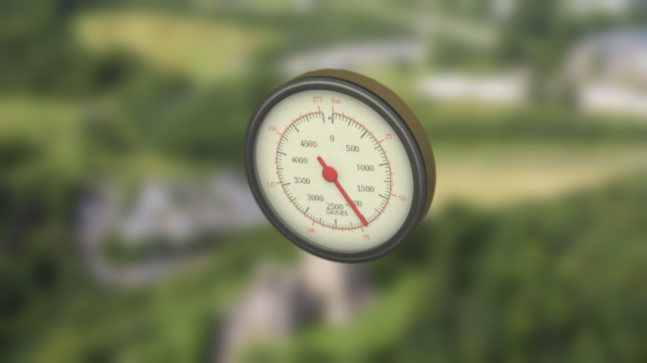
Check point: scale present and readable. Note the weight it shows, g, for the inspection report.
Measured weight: 2000 g
